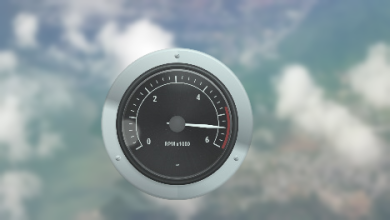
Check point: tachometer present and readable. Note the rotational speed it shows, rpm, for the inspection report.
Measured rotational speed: 5400 rpm
